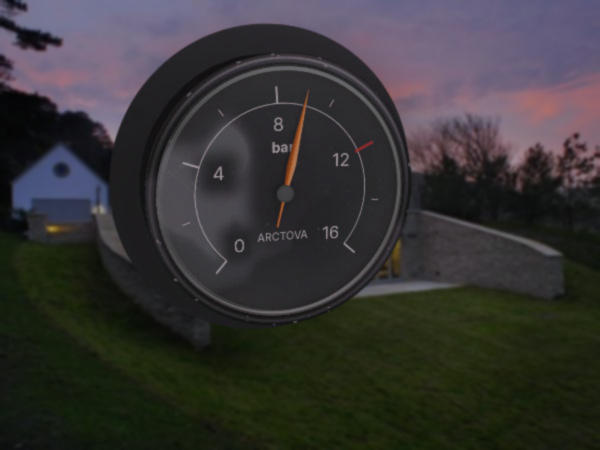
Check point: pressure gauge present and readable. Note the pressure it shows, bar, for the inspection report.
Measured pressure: 9 bar
